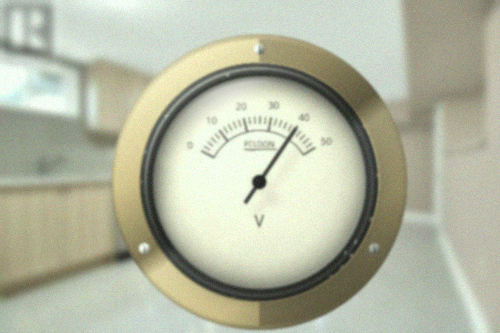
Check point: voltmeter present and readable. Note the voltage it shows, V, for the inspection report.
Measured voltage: 40 V
